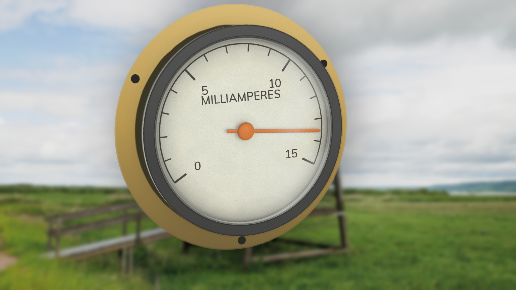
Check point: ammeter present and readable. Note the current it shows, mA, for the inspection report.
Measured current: 13.5 mA
